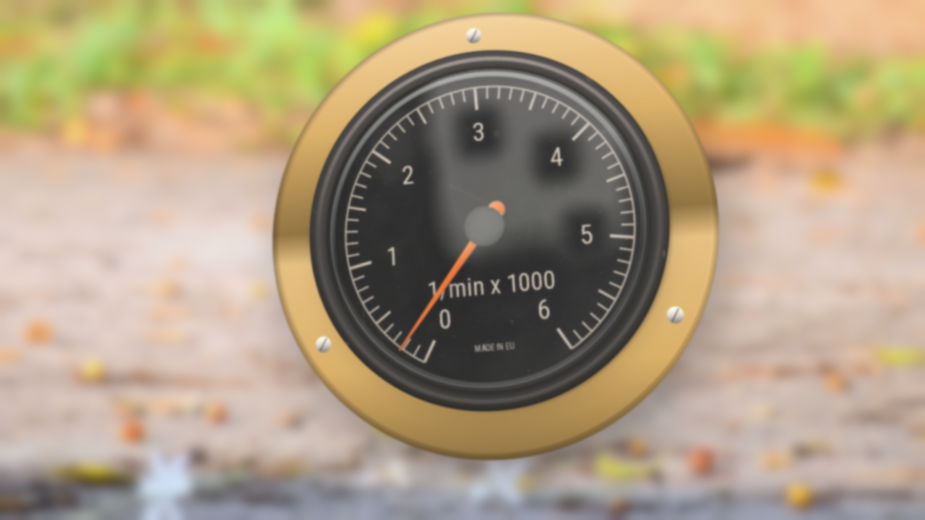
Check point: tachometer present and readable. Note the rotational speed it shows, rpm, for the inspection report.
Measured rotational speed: 200 rpm
